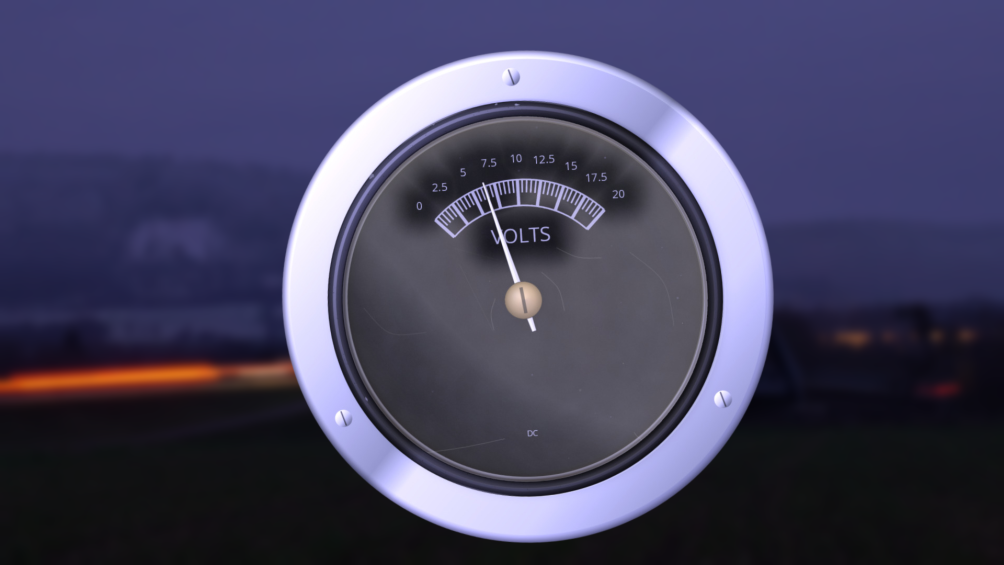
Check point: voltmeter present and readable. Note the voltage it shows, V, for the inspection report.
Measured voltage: 6.5 V
